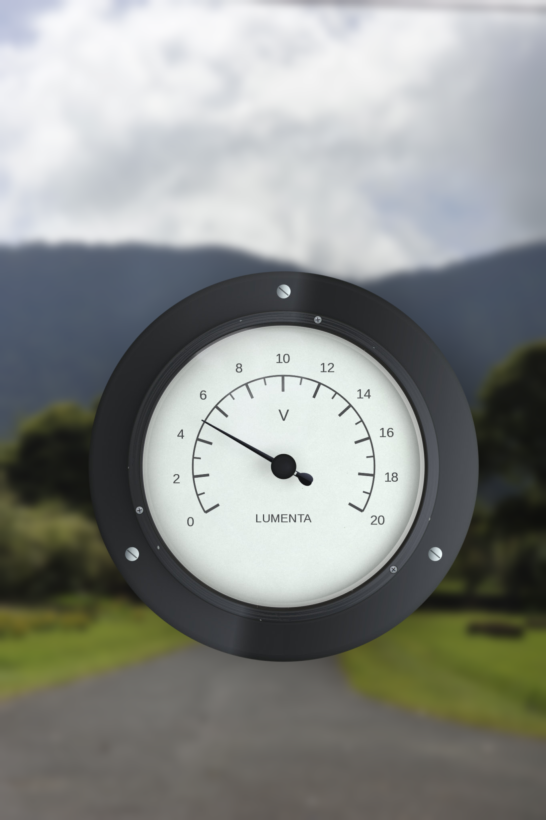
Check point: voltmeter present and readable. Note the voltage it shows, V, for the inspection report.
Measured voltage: 5 V
